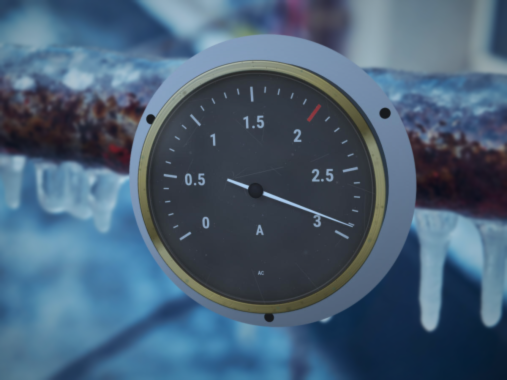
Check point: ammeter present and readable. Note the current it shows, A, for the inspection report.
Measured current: 2.9 A
